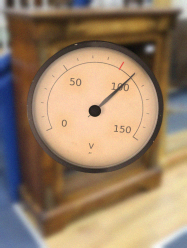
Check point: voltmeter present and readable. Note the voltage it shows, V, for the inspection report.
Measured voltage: 100 V
